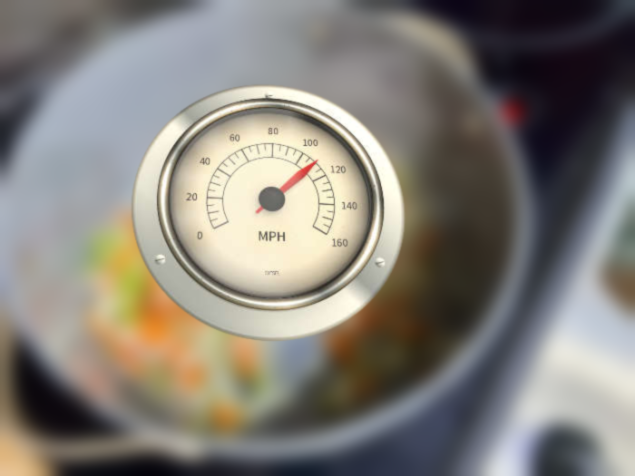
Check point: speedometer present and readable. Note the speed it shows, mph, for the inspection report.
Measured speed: 110 mph
